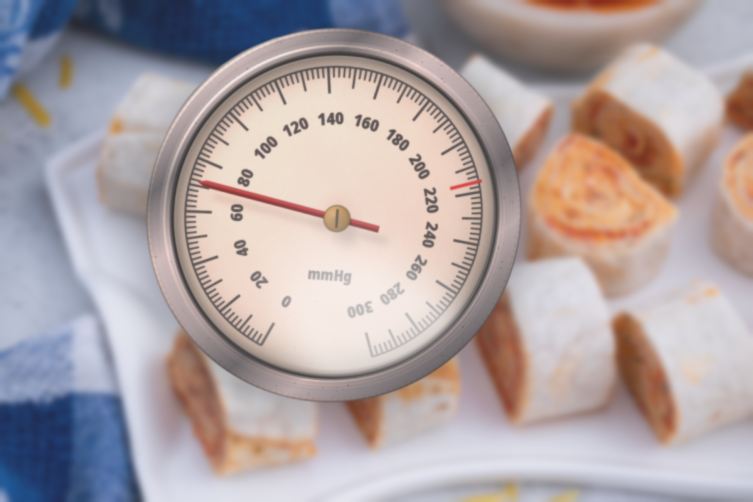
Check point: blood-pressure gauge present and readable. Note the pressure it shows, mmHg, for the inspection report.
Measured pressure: 72 mmHg
